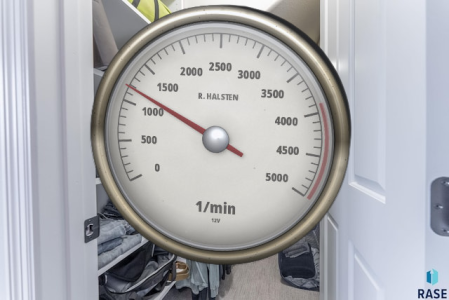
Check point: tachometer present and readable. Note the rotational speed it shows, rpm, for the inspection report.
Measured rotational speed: 1200 rpm
